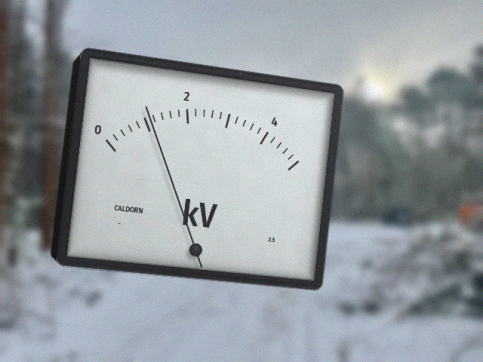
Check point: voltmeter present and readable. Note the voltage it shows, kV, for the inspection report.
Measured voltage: 1.1 kV
